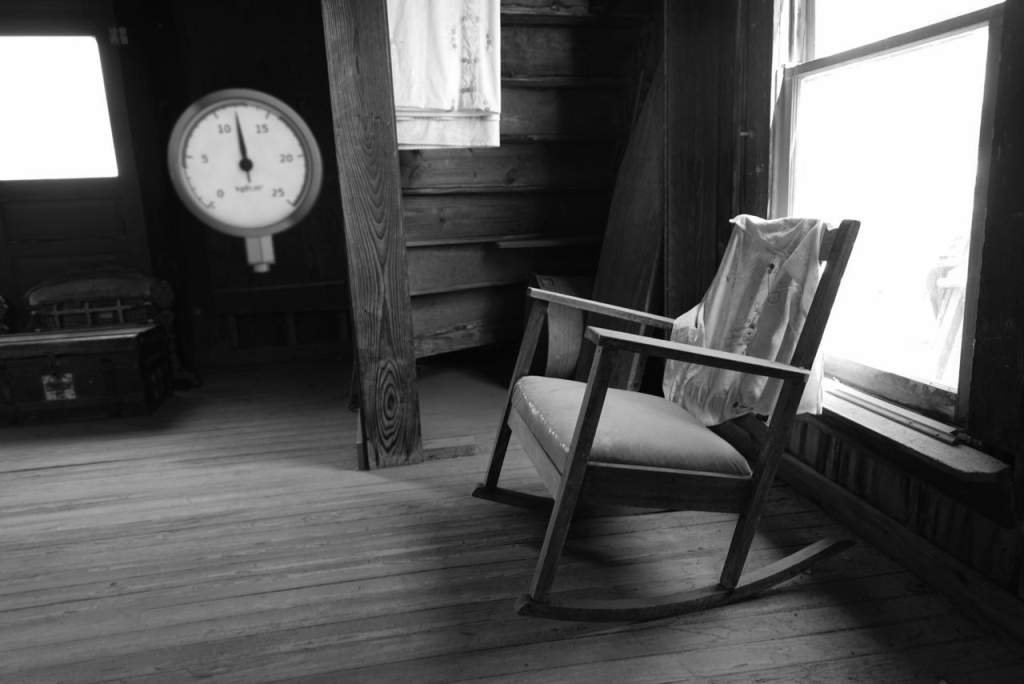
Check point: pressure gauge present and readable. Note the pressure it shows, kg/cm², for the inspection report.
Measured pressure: 12 kg/cm²
